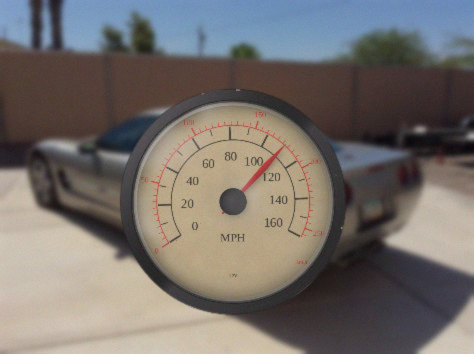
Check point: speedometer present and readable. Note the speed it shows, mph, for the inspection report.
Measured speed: 110 mph
